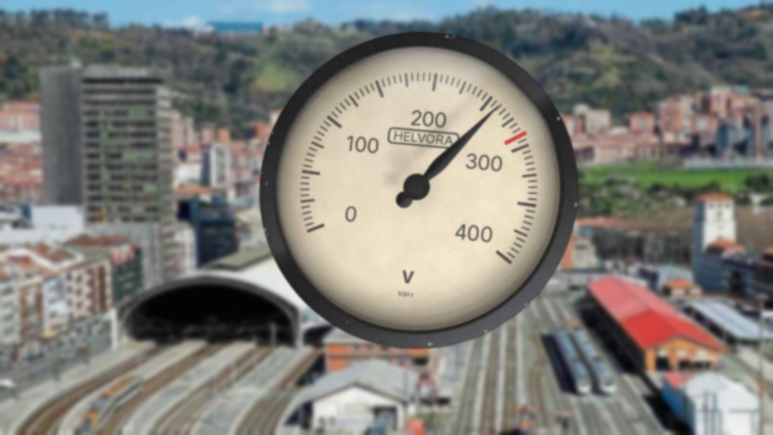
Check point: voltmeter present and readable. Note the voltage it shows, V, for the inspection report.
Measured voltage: 260 V
